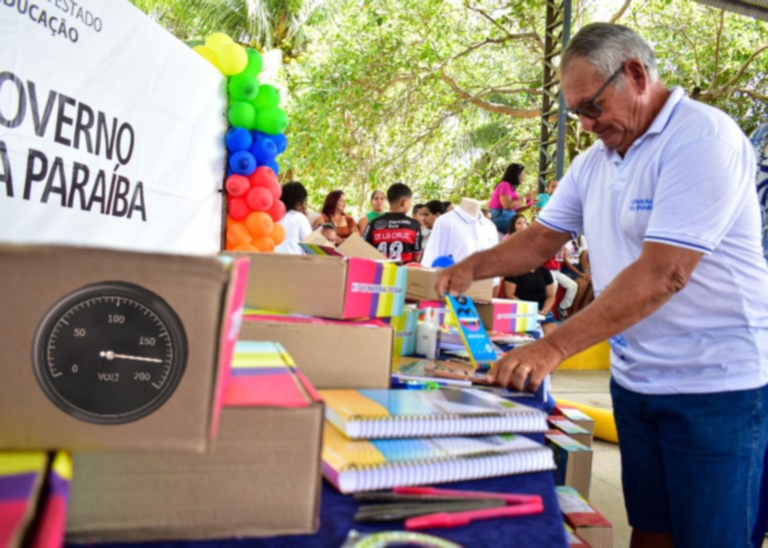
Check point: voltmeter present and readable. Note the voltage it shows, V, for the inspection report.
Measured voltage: 175 V
